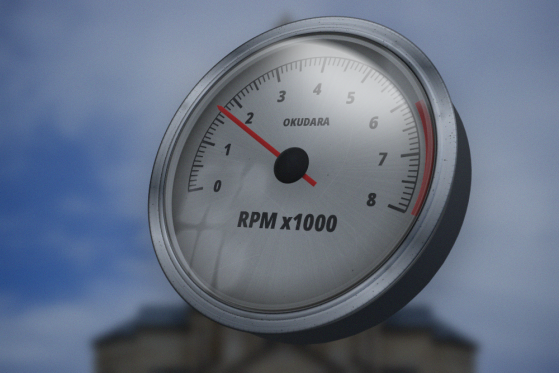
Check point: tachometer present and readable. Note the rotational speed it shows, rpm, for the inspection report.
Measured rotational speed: 1700 rpm
